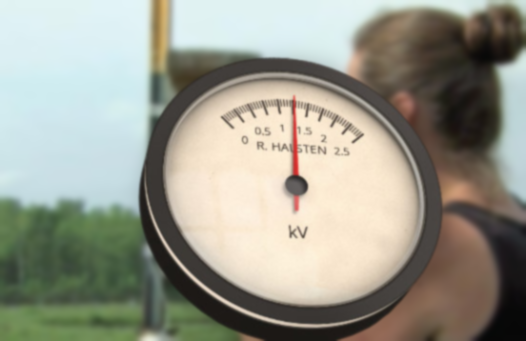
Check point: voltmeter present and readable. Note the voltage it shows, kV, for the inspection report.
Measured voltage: 1.25 kV
